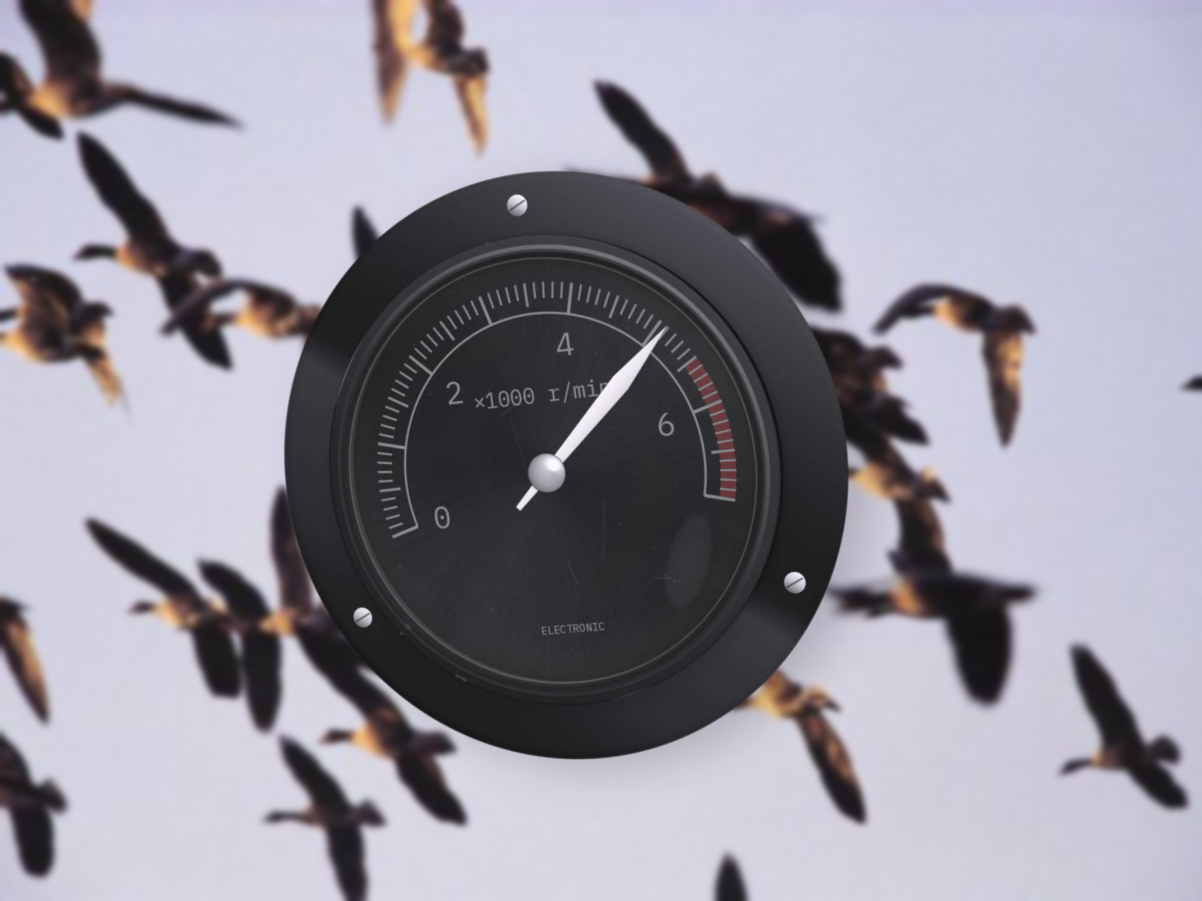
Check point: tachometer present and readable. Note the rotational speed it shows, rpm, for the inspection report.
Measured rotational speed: 5100 rpm
